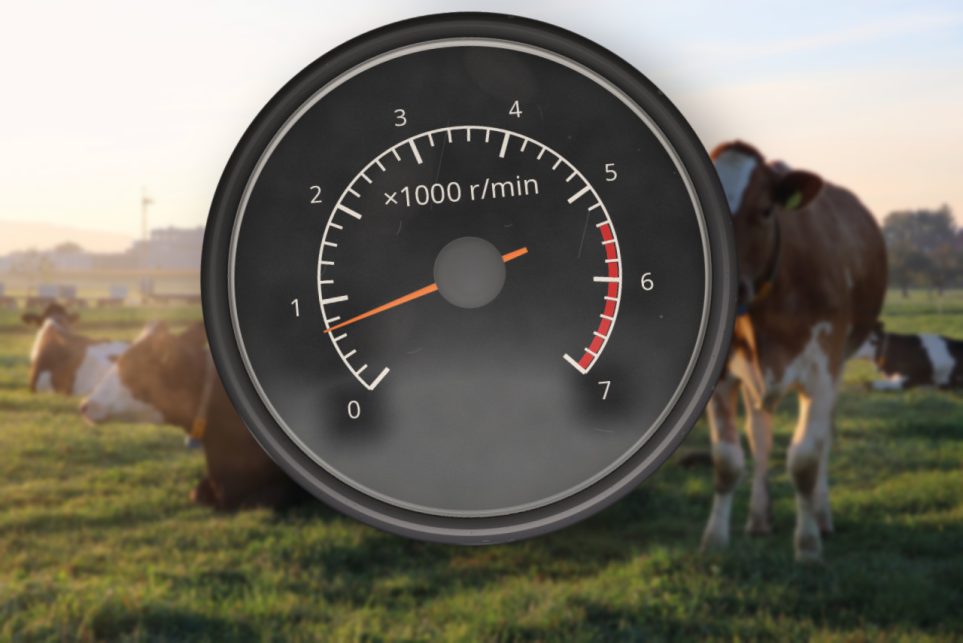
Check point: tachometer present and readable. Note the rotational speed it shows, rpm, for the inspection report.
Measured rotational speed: 700 rpm
